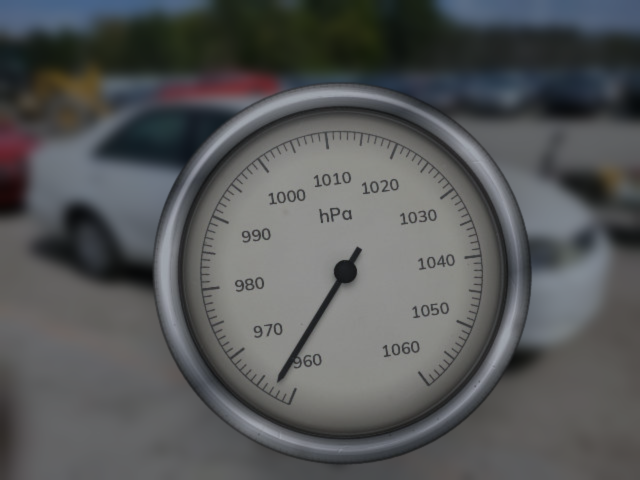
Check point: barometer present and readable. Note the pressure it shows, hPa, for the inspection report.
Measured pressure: 963 hPa
